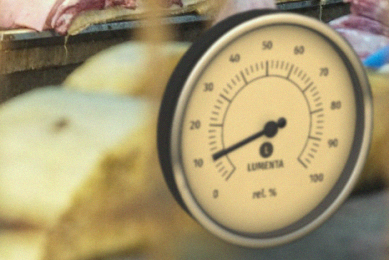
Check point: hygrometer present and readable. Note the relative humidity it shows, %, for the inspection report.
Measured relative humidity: 10 %
